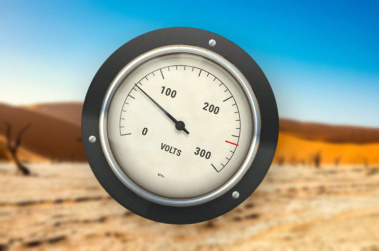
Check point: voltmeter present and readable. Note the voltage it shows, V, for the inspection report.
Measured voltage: 65 V
